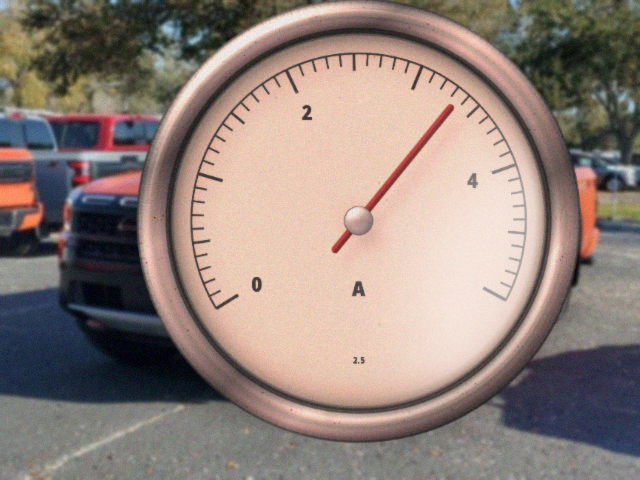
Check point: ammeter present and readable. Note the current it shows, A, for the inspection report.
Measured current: 3.35 A
